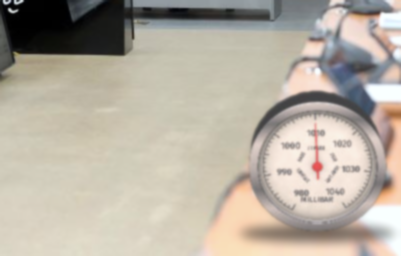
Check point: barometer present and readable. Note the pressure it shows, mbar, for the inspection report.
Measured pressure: 1010 mbar
